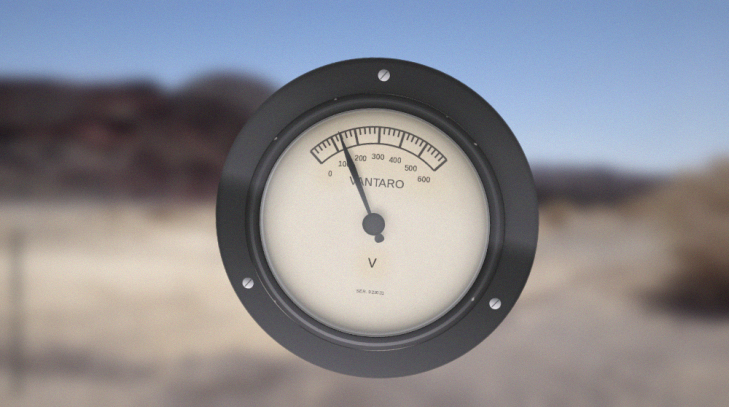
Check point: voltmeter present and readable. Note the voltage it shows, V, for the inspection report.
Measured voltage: 140 V
